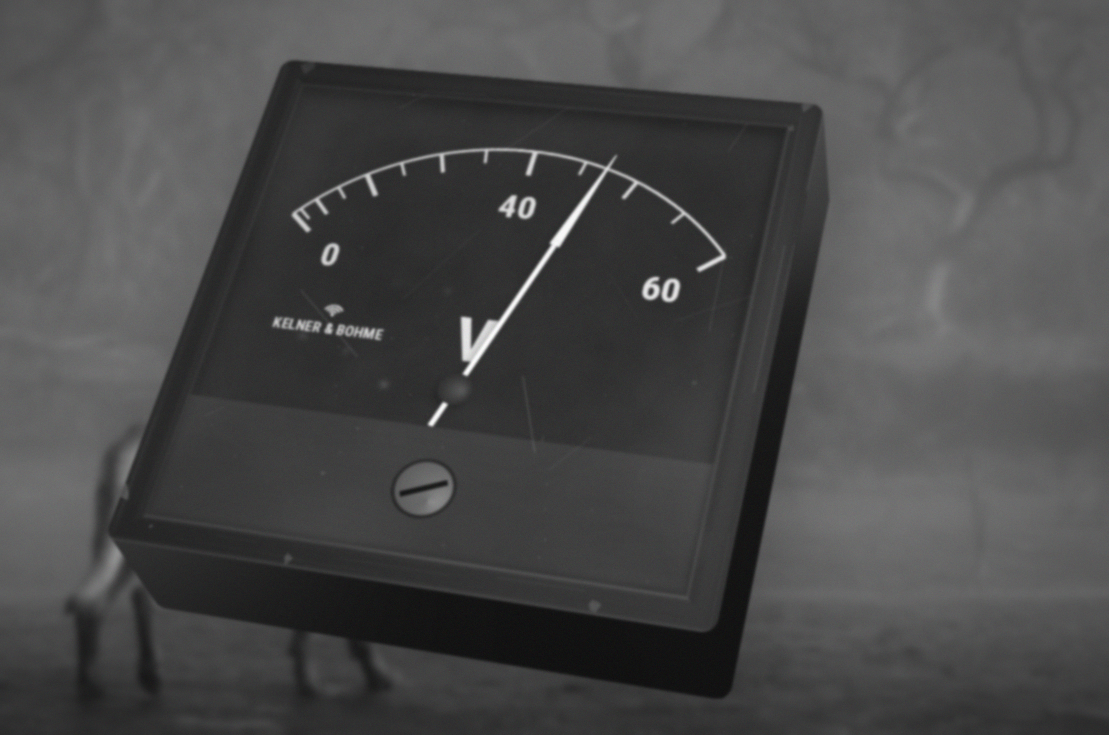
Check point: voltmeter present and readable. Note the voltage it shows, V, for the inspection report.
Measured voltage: 47.5 V
